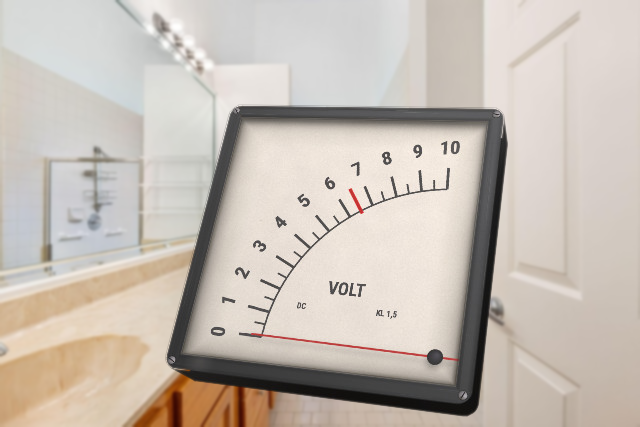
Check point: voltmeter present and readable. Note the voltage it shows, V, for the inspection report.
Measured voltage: 0 V
